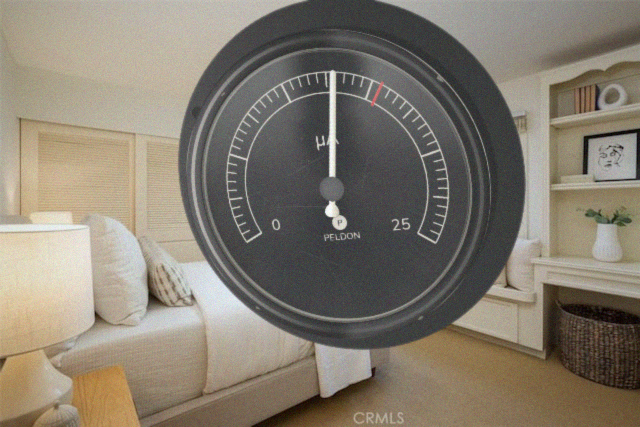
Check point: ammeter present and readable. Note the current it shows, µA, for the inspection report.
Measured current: 13 µA
